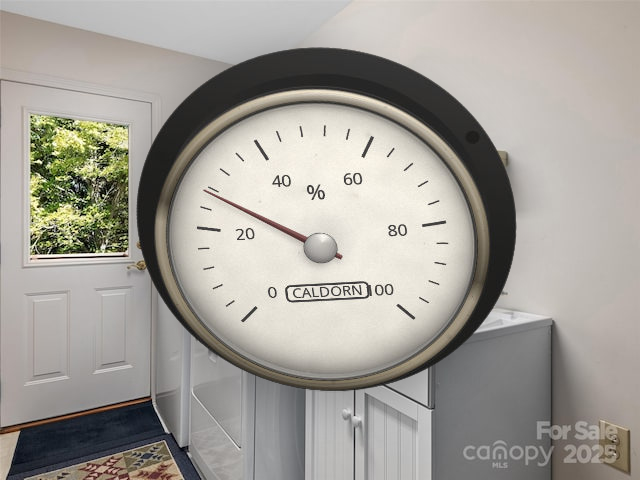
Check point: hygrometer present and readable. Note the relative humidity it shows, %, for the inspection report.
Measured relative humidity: 28 %
